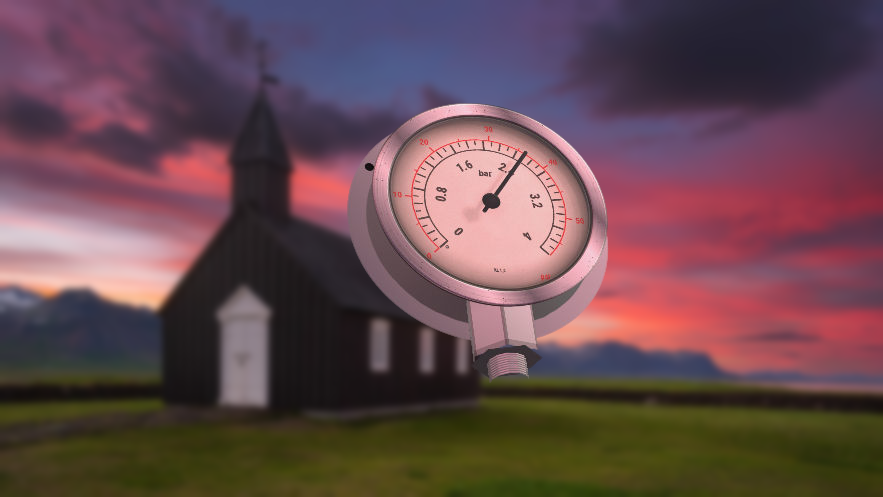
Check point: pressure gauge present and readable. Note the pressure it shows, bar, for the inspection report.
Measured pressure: 2.5 bar
